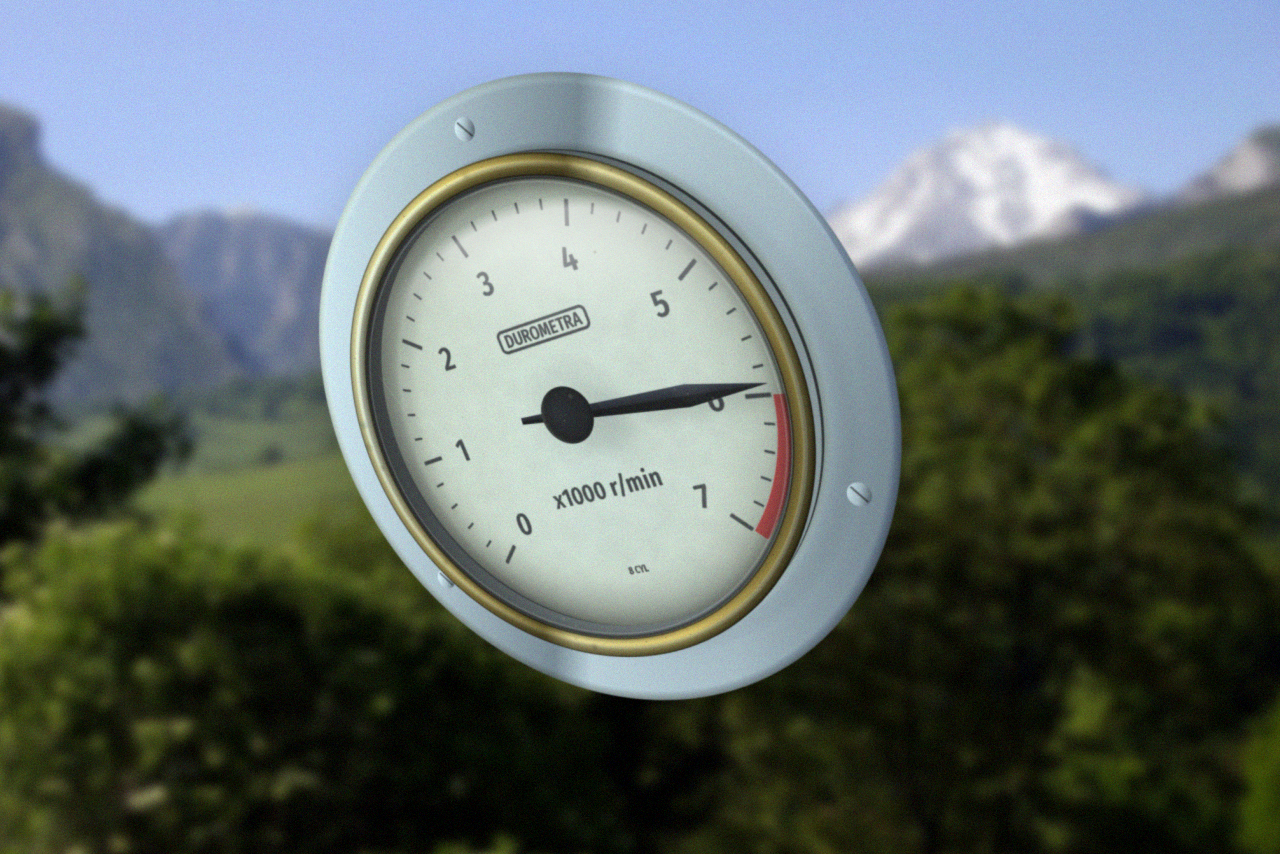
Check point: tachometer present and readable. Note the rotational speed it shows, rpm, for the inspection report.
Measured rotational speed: 5900 rpm
